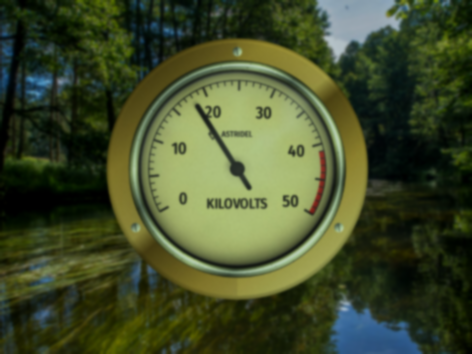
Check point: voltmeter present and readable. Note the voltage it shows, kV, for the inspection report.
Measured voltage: 18 kV
